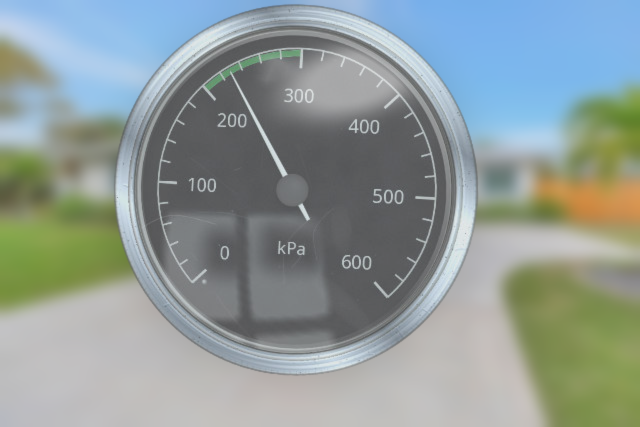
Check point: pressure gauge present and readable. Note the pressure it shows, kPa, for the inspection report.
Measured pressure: 230 kPa
